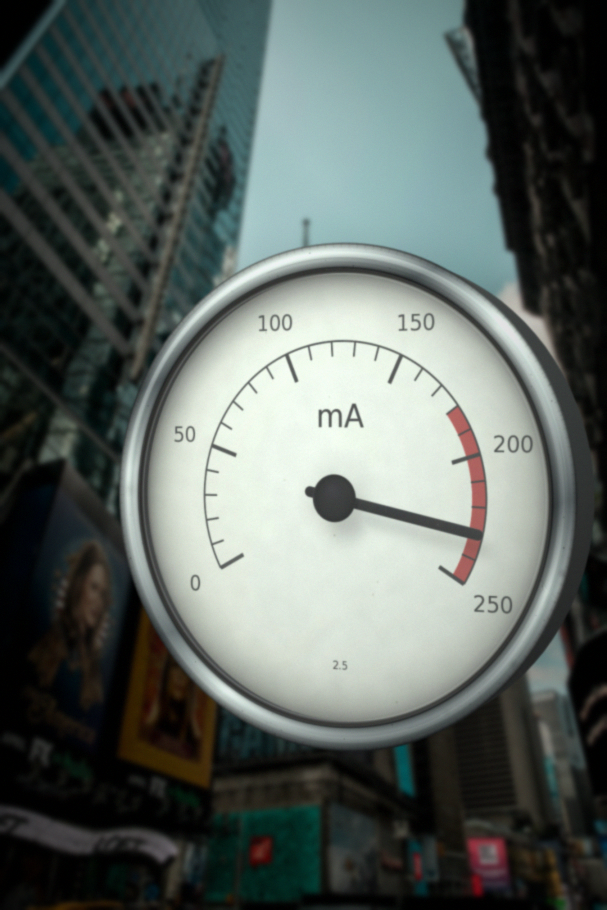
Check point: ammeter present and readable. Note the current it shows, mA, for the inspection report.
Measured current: 230 mA
